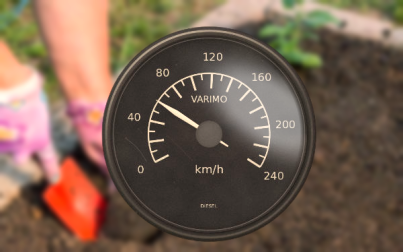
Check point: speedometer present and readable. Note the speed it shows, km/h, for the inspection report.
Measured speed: 60 km/h
